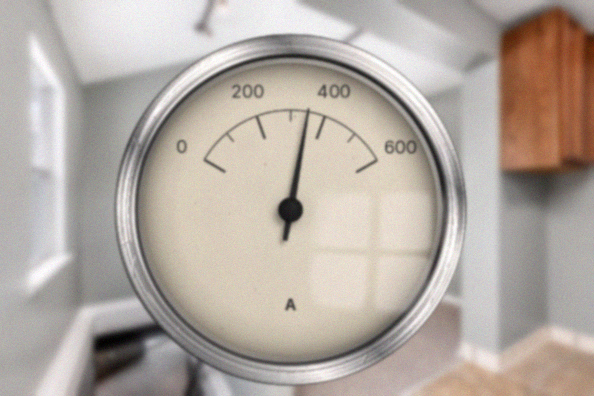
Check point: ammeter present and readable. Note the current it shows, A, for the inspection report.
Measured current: 350 A
